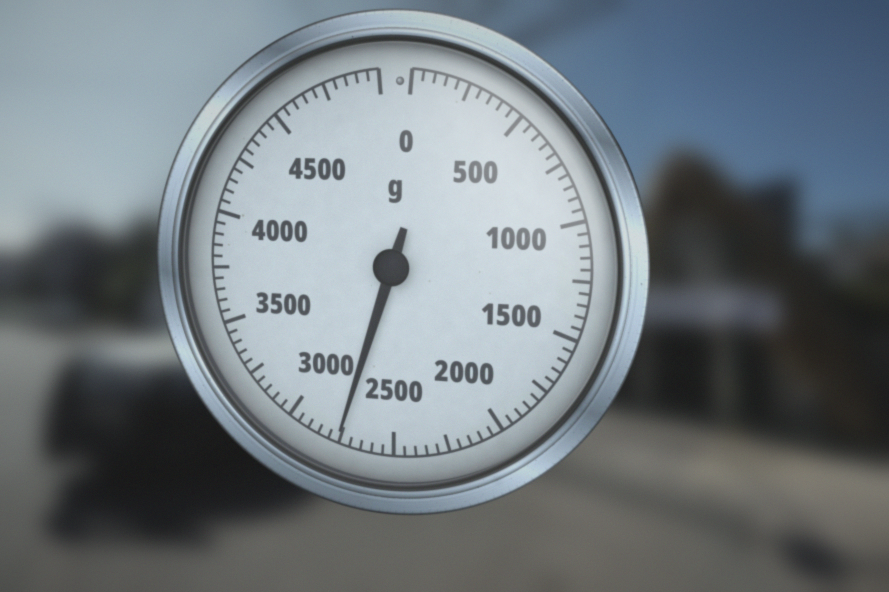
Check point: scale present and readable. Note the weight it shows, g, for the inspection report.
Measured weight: 2750 g
